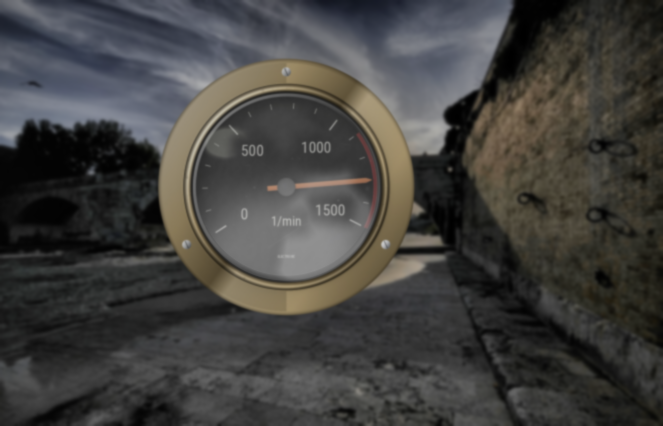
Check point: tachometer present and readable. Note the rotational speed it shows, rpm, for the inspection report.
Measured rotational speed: 1300 rpm
